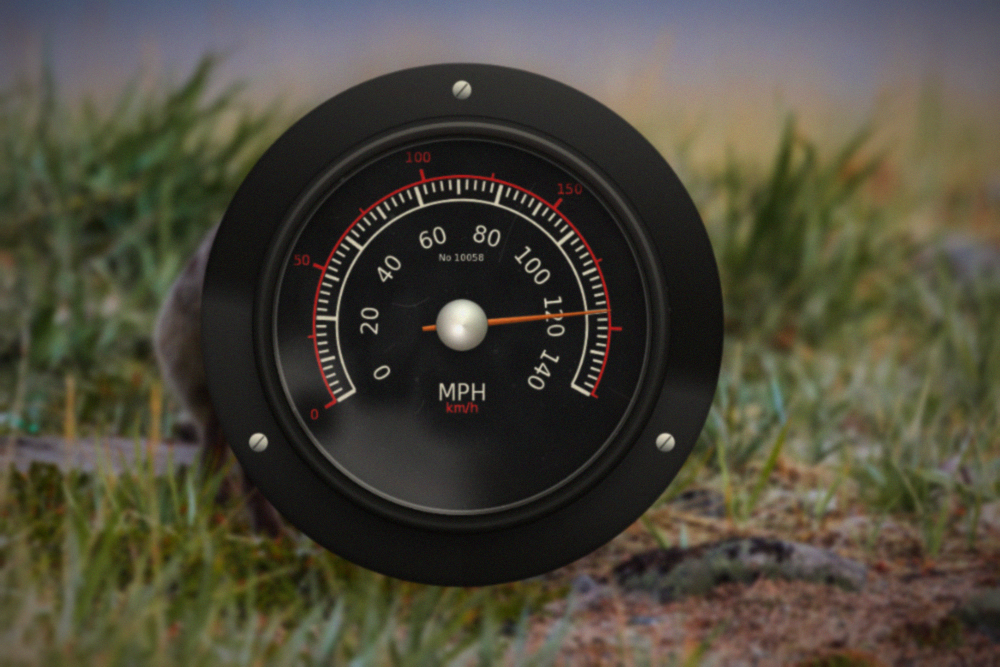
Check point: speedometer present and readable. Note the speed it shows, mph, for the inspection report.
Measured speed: 120 mph
